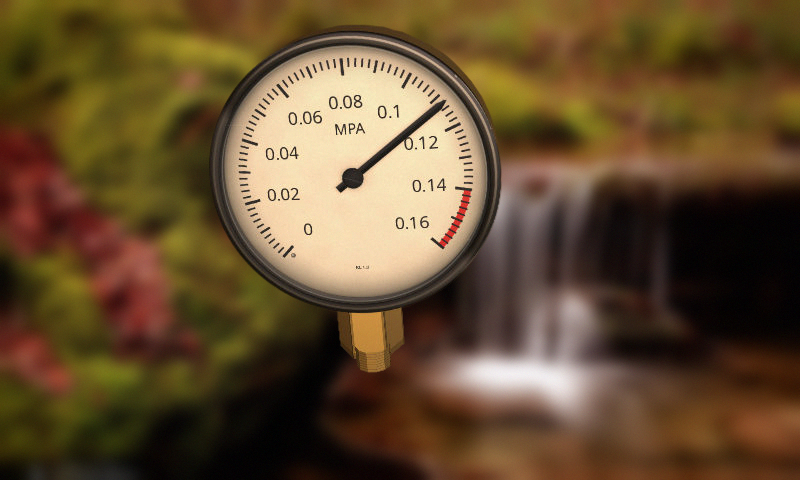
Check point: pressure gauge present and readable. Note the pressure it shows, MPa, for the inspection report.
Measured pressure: 0.112 MPa
